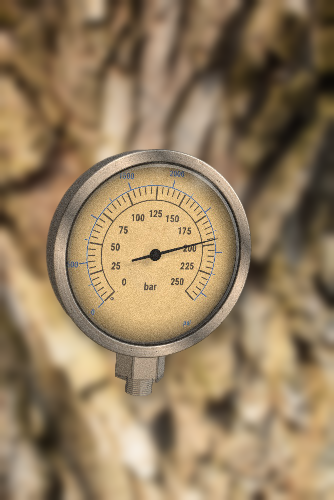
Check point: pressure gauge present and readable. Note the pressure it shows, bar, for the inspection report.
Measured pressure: 195 bar
